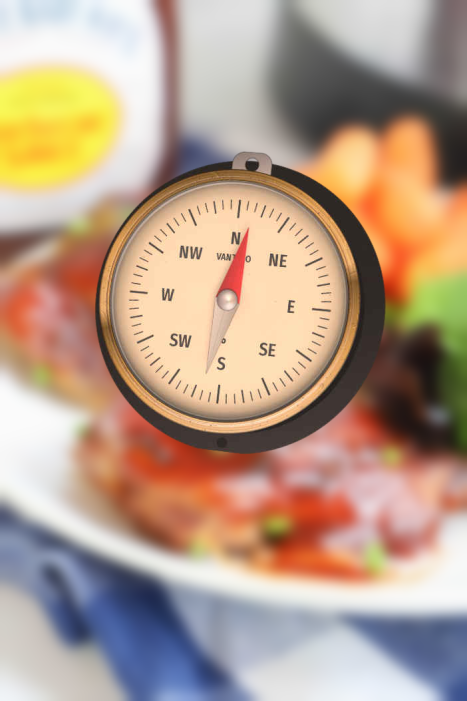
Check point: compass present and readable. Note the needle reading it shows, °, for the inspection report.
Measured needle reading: 10 °
